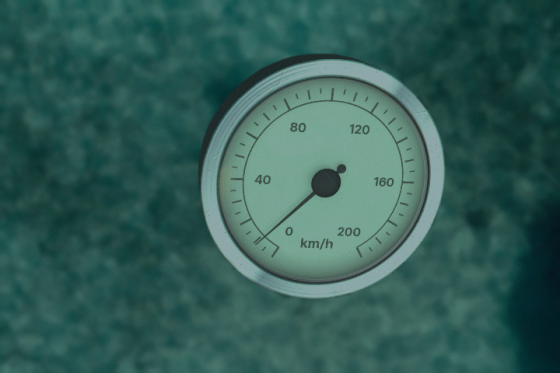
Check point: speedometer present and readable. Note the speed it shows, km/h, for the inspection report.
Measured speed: 10 km/h
